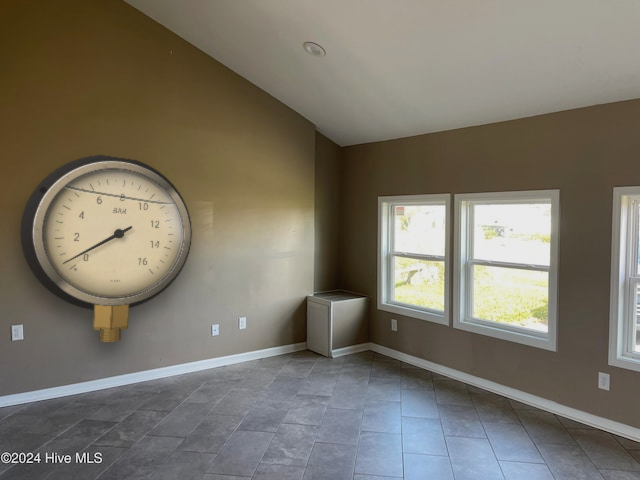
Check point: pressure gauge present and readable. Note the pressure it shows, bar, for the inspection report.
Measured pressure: 0.5 bar
